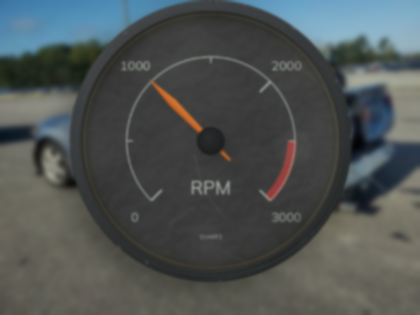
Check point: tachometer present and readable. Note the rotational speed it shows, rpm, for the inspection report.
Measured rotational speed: 1000 rpm
